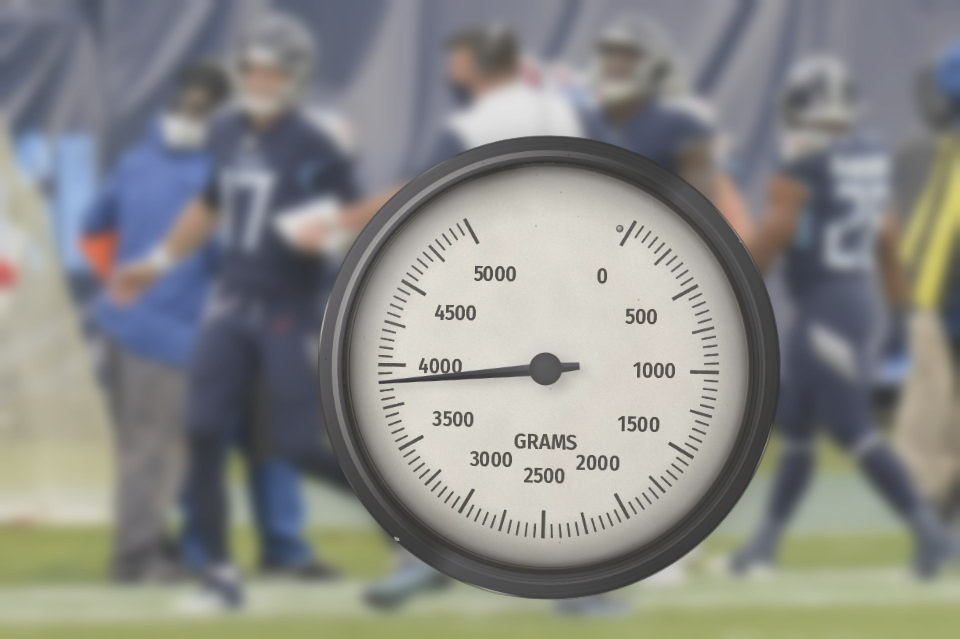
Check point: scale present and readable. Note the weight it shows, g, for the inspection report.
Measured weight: 3900 g
